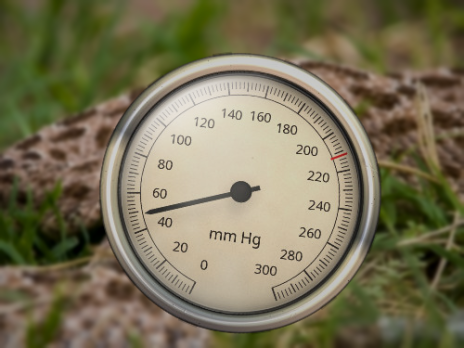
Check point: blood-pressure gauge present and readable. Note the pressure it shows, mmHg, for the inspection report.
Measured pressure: 48 mmHg
